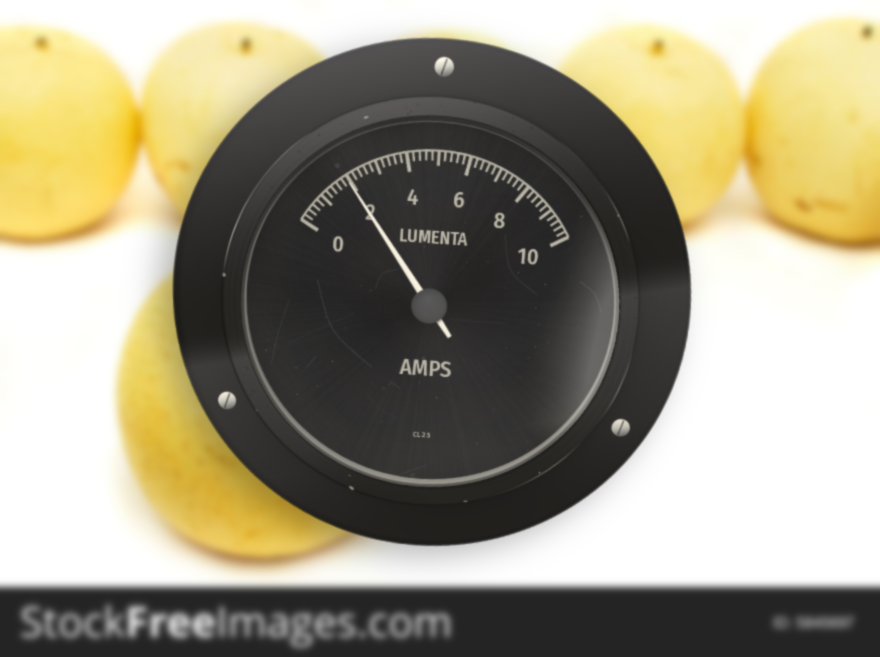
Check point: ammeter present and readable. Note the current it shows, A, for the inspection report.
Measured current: 2 A
